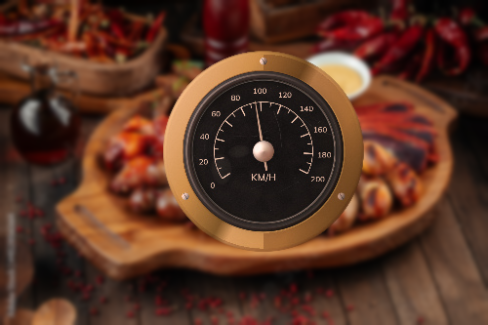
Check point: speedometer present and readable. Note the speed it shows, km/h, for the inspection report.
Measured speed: 95 km/h
